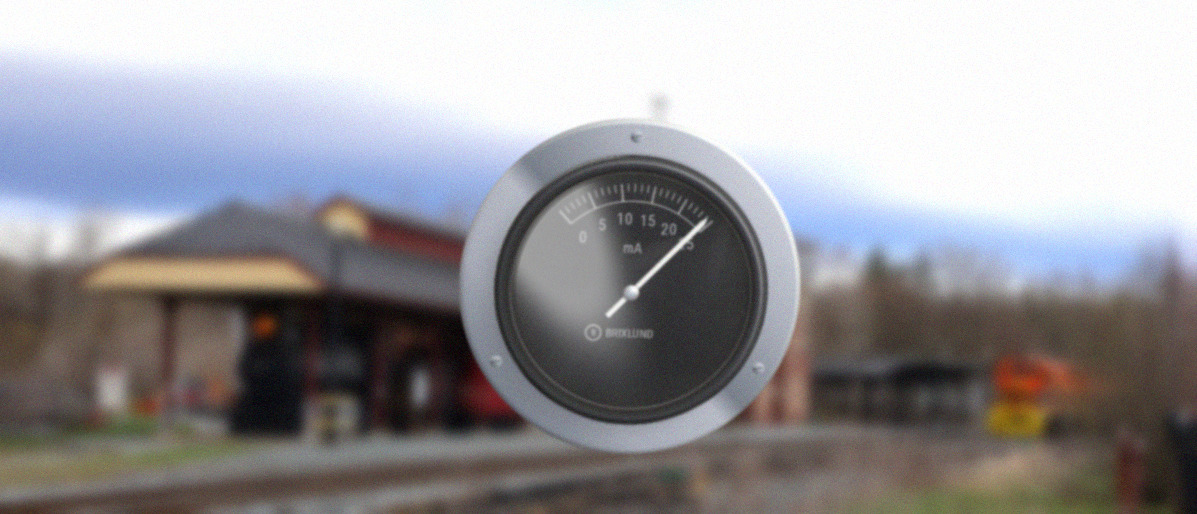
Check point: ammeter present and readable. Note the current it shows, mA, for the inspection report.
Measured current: 24 mA
